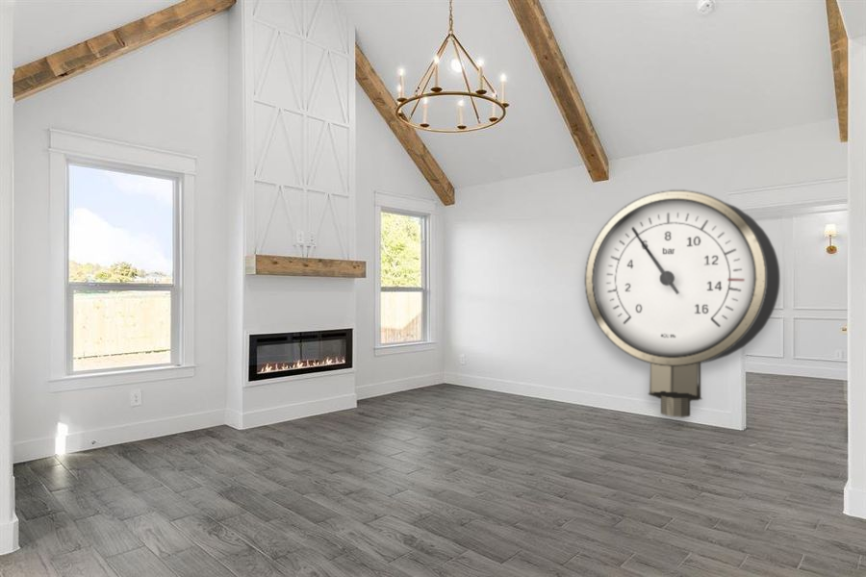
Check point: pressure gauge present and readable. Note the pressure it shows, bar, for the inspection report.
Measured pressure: 6 bar
